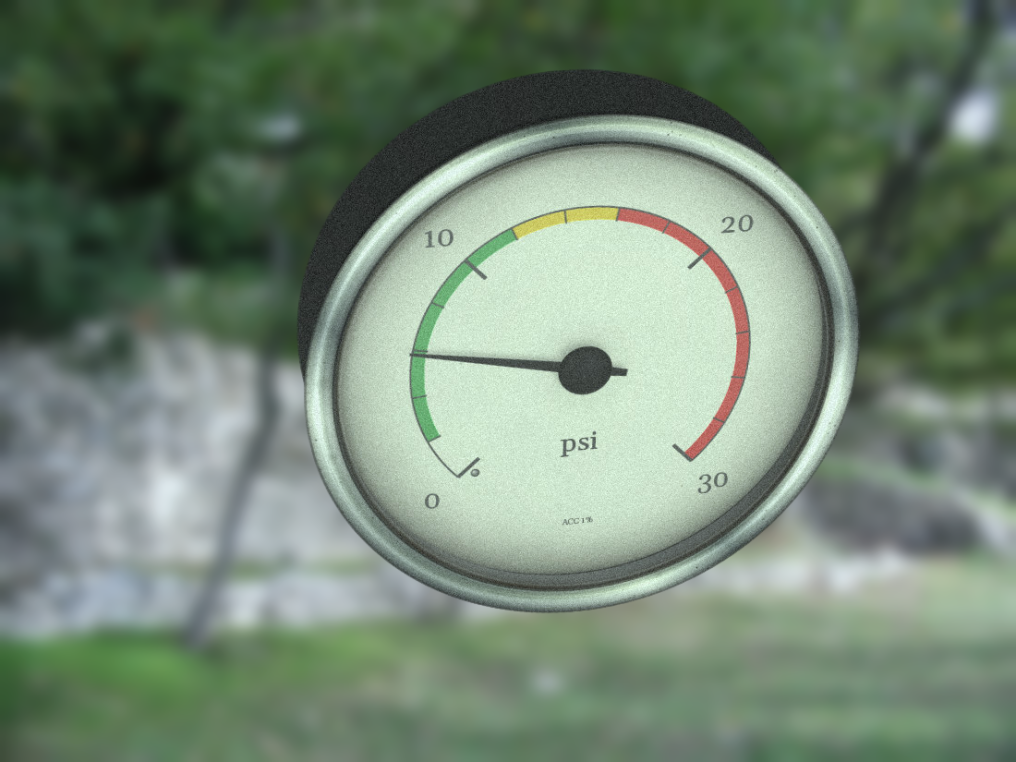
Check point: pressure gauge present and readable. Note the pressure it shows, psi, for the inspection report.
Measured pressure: 6 psi
